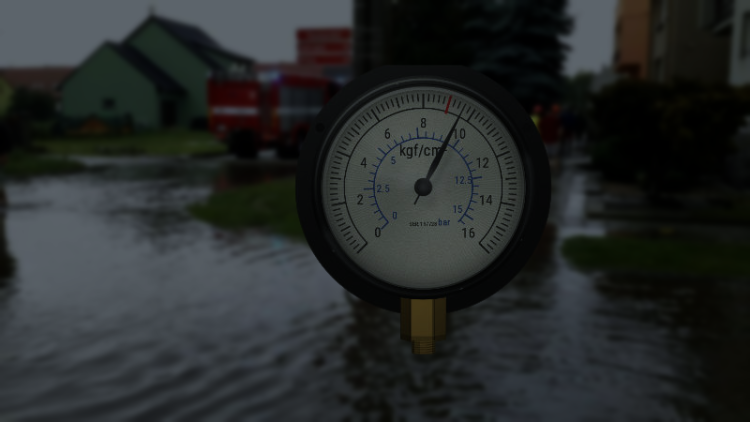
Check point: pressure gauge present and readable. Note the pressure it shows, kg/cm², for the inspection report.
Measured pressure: 9.6 kg/cm²
